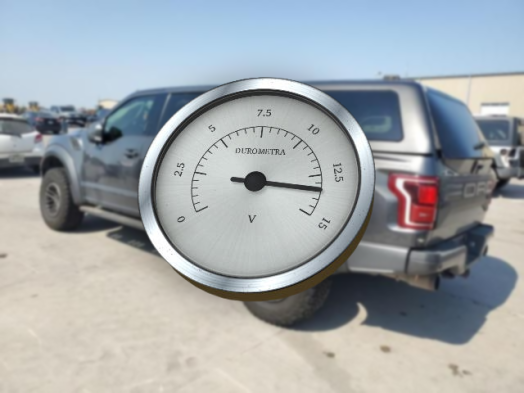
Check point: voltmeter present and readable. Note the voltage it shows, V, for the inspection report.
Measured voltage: 13.5 V
